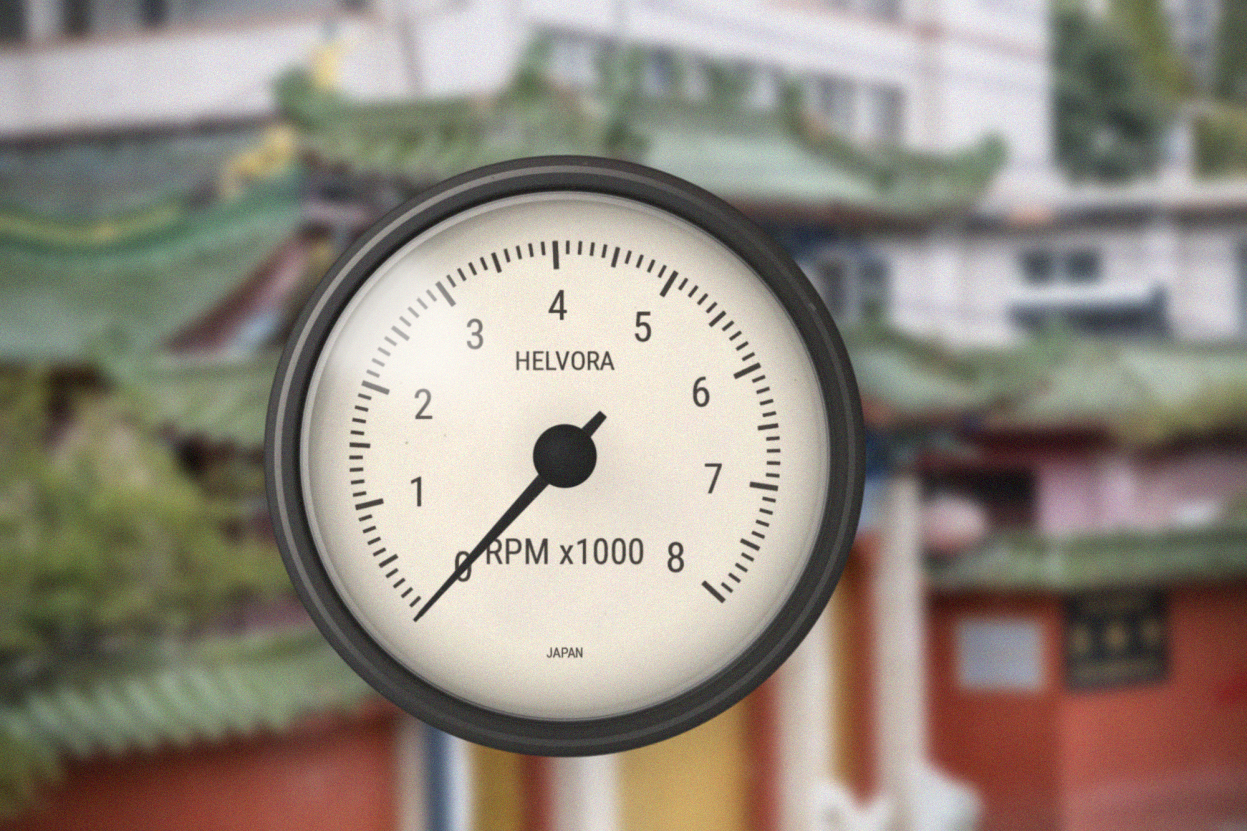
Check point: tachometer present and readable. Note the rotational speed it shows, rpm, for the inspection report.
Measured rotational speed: 0 rpm
